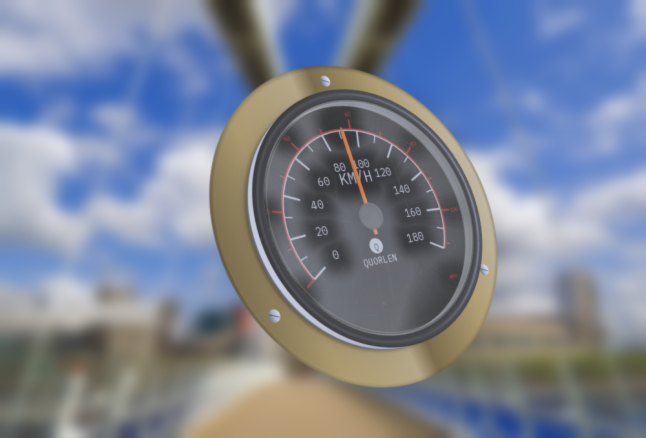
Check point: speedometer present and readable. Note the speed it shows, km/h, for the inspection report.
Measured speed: 90 km/h
